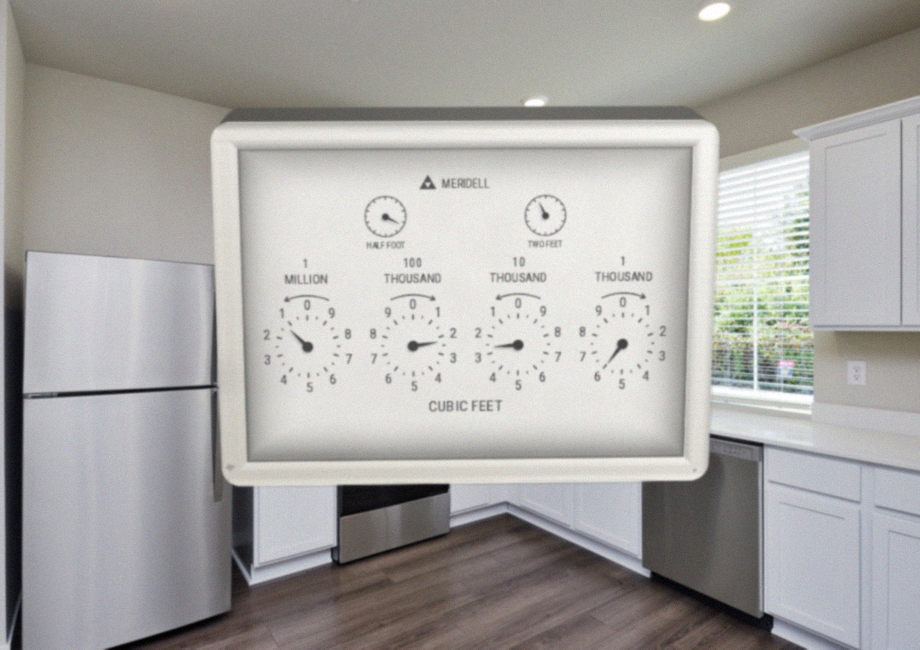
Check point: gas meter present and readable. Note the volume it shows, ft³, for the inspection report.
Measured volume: 122600 ft³
